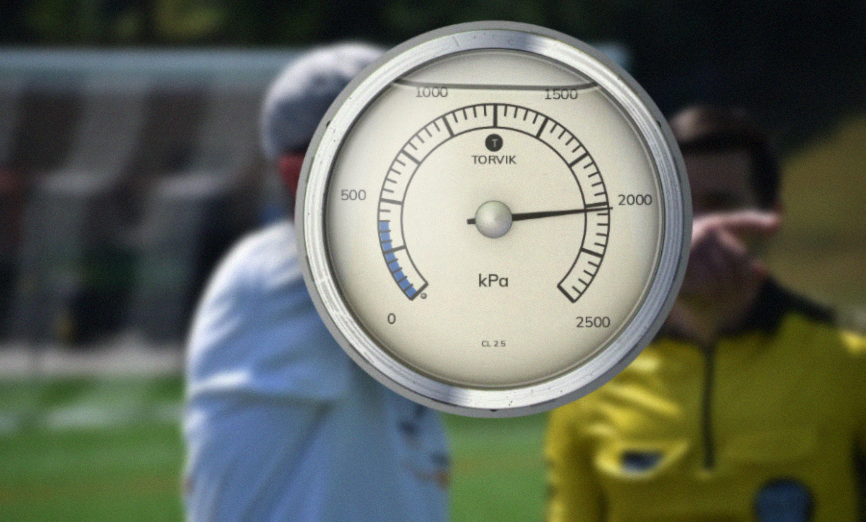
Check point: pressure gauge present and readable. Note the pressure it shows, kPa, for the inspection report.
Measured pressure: 2025 kPa
